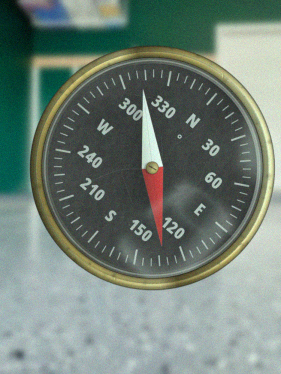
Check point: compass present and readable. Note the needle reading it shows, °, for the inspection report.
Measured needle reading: 132.5 °
